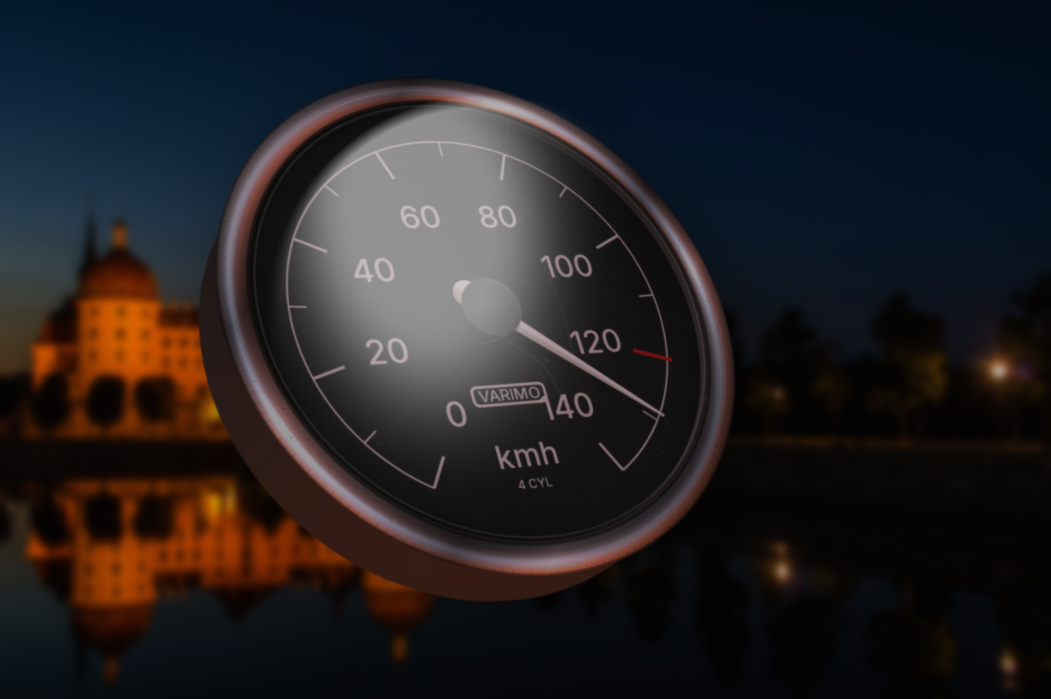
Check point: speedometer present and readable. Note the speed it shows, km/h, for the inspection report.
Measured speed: 130 km/h
